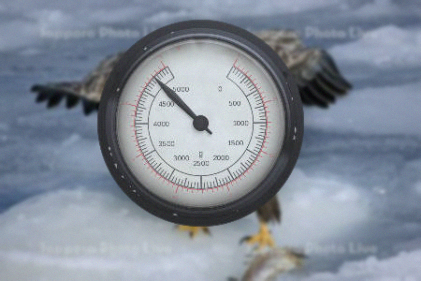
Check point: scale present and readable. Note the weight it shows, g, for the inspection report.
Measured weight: 4750 g
